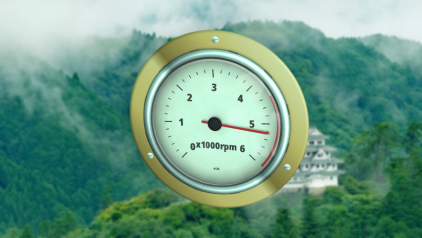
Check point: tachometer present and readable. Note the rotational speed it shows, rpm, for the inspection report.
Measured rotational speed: 5200 rpm
